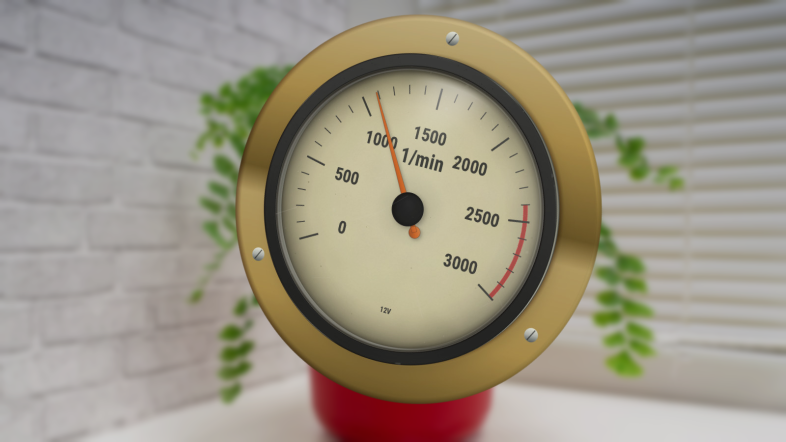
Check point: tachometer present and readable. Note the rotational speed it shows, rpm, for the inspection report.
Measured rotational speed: 1100 rpm
